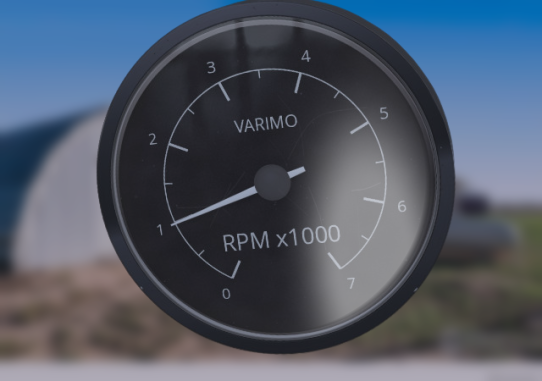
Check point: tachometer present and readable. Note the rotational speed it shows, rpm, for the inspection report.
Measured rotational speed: 1000 rpm
